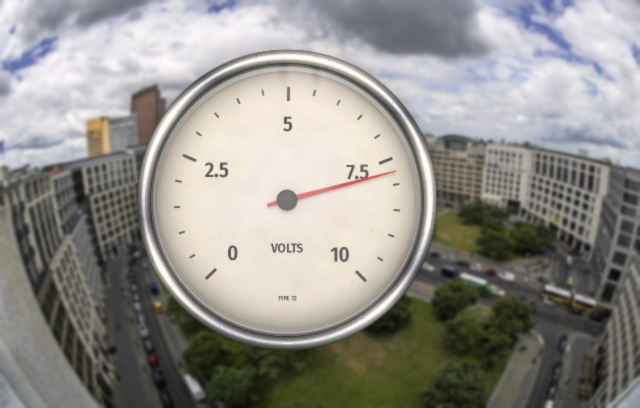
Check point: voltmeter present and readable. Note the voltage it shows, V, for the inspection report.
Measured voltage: 7.75 V
